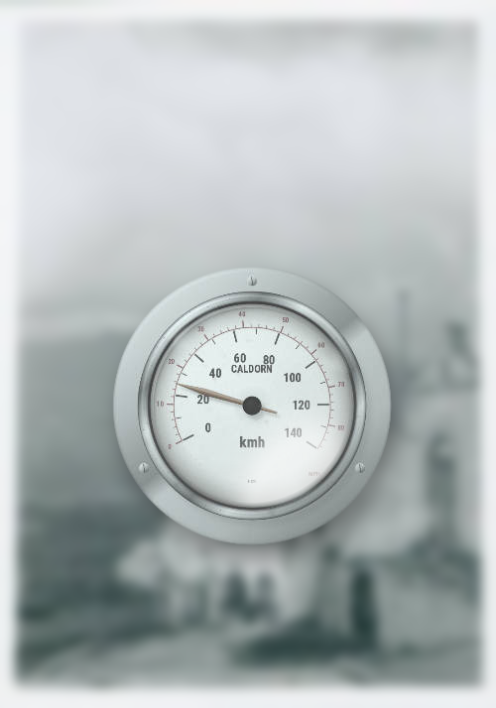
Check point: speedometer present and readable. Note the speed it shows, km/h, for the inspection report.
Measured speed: 25 km/h
